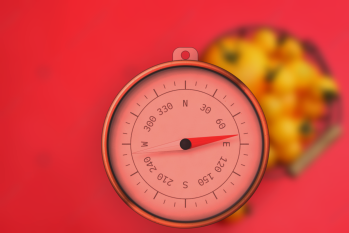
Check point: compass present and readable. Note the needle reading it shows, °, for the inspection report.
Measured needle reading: 80 °
